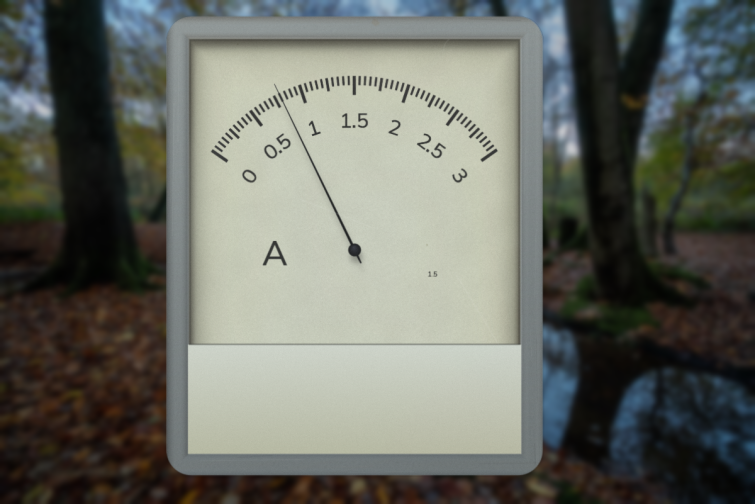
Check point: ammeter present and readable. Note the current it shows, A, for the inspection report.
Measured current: 0.8 A
